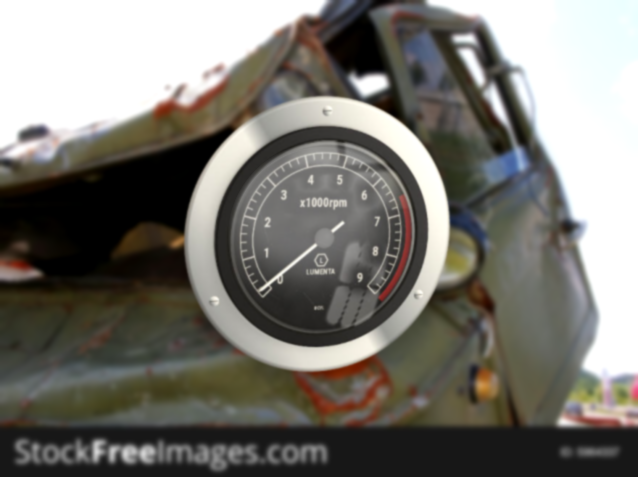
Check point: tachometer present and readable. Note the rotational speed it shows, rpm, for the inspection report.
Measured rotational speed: 200 rpm
